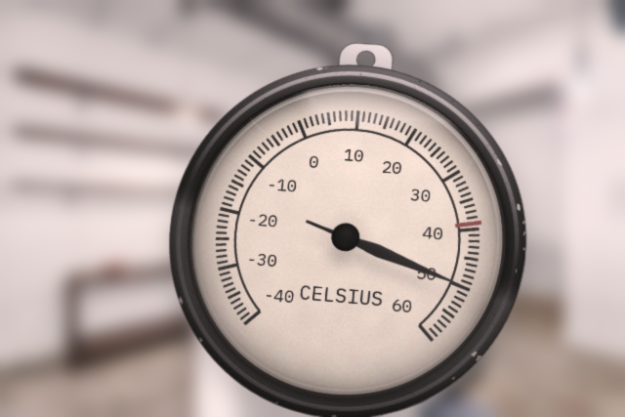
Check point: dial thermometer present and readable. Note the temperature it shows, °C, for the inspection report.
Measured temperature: 50 °C
